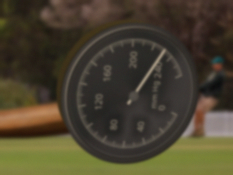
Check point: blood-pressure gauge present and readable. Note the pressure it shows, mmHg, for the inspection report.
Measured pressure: 230 mmHg
